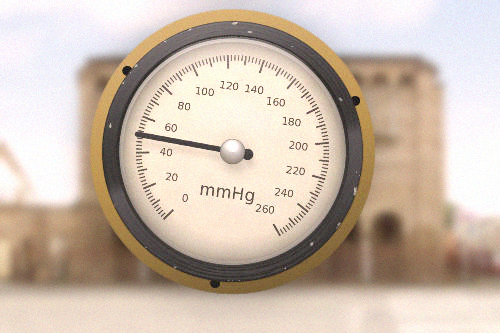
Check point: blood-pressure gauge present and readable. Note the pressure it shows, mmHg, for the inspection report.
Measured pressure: 50 mmHg
